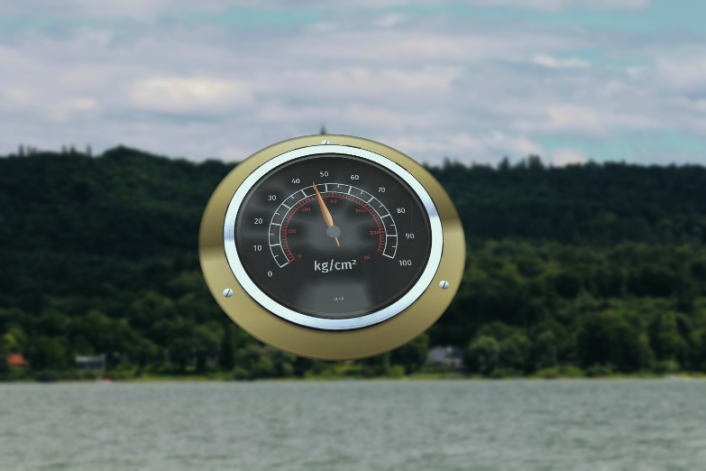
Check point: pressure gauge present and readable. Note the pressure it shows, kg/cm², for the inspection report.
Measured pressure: 45 kg/cm²
